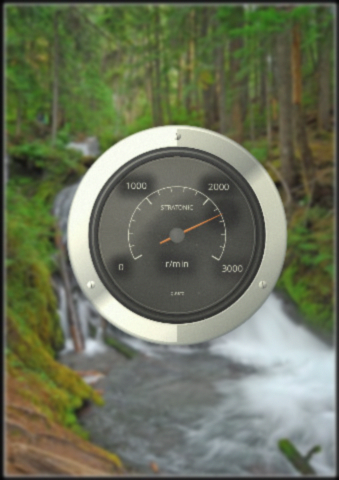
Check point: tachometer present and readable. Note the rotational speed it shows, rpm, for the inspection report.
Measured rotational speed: 2300 rpm
